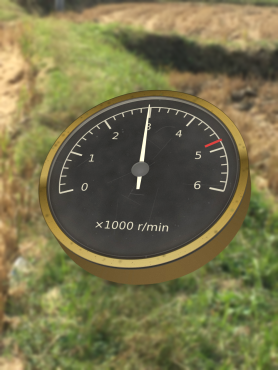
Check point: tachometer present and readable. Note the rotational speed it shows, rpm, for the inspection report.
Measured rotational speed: 3000 rpm
